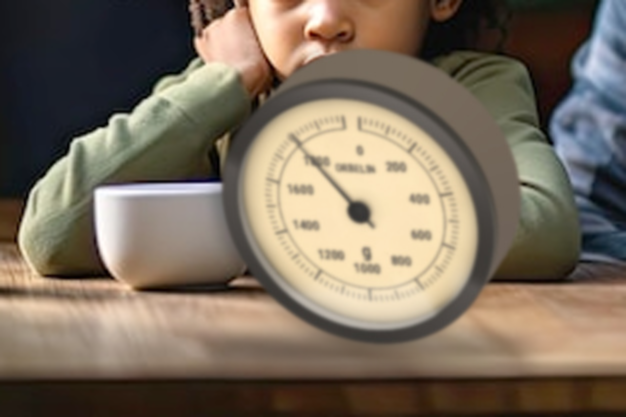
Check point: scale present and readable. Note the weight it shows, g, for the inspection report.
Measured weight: 1800 g
